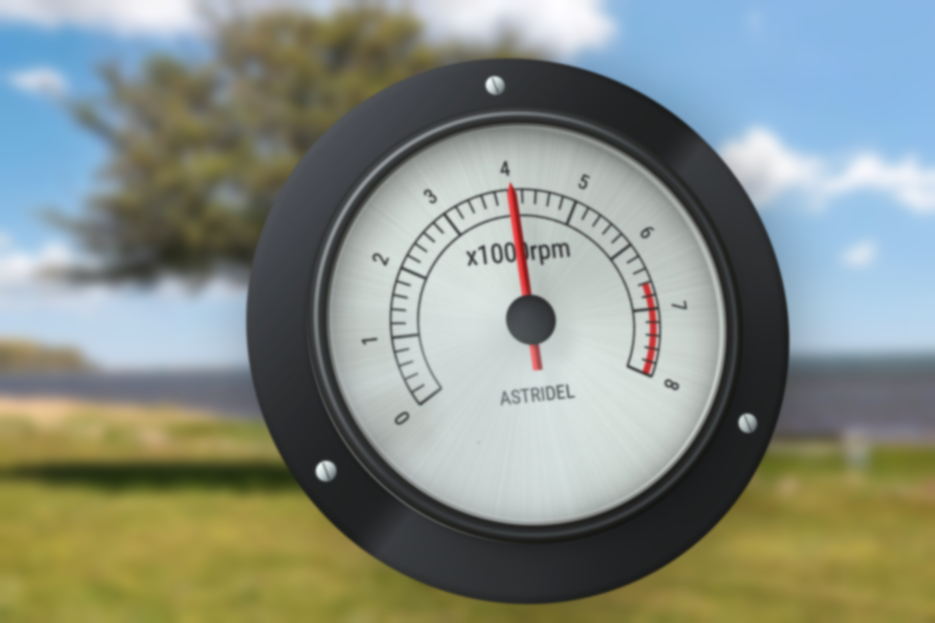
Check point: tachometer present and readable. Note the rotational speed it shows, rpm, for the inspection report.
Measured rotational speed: 4000 rpm
